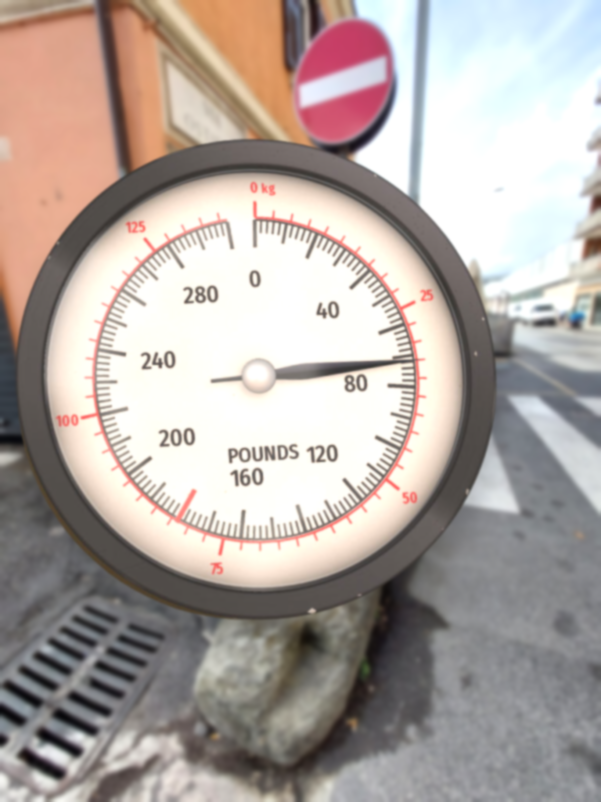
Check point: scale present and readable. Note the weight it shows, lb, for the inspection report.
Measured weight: 72 lb
